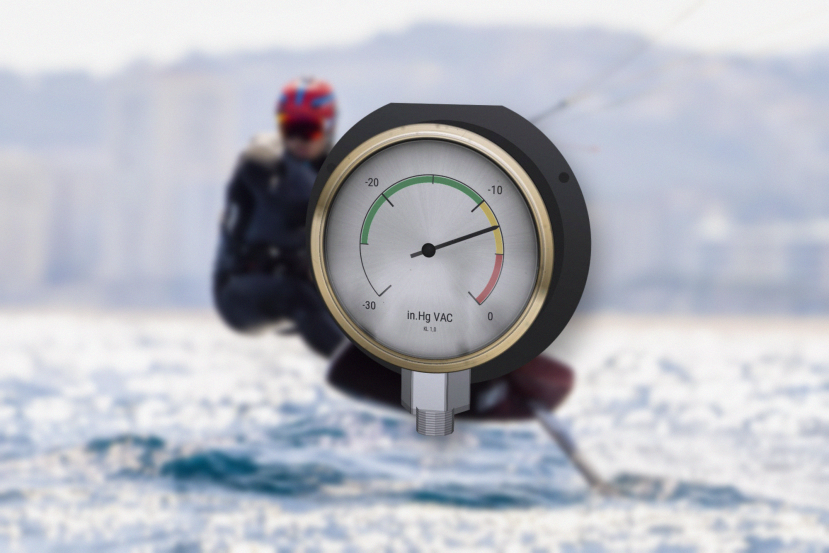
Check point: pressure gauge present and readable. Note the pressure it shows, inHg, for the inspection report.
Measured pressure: -7.5 inHg
